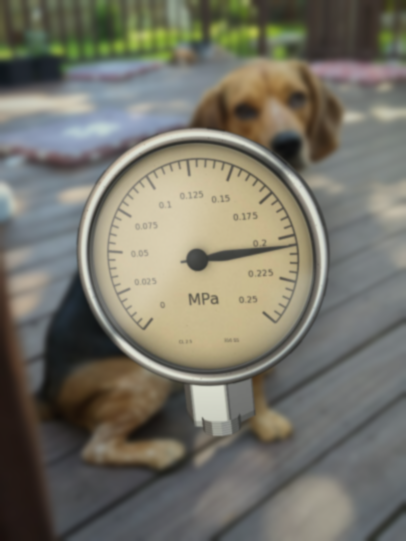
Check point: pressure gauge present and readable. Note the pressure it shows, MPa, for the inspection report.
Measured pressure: 0.205 MPa
